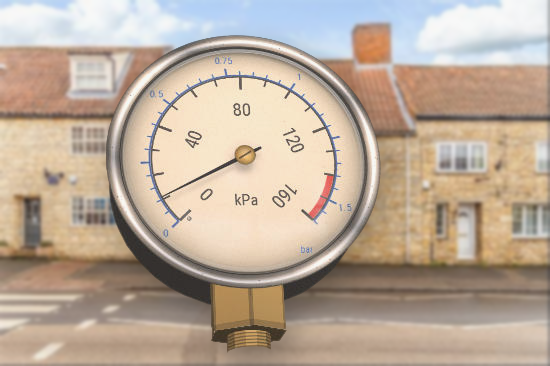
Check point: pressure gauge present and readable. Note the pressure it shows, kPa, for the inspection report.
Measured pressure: 10 kPa
